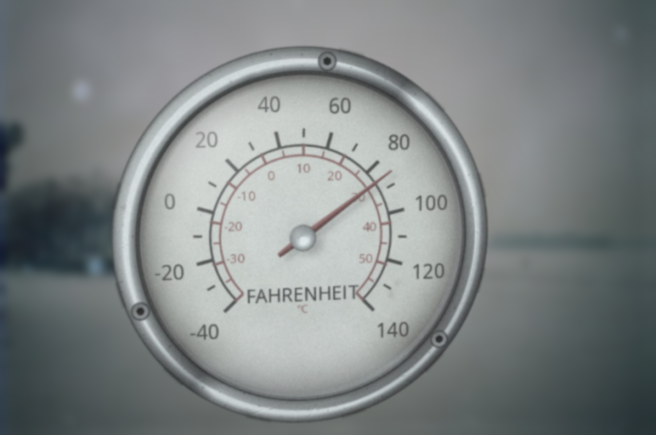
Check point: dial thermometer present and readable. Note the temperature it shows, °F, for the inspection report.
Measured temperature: 85 °F
